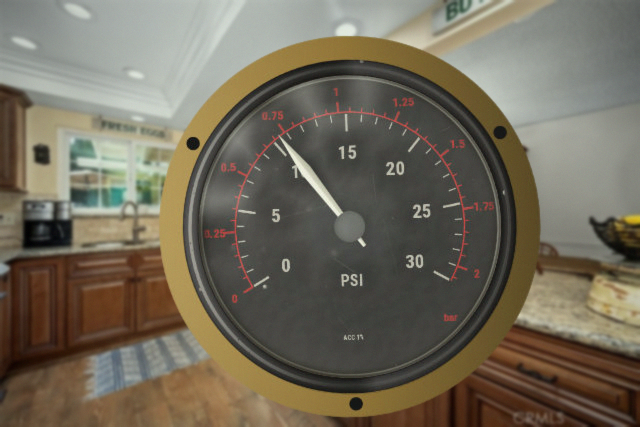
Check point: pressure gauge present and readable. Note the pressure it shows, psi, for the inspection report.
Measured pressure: 10.5 psi
